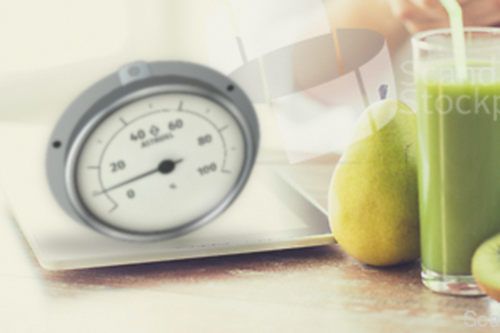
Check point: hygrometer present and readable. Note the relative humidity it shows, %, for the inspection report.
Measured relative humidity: 10 %
